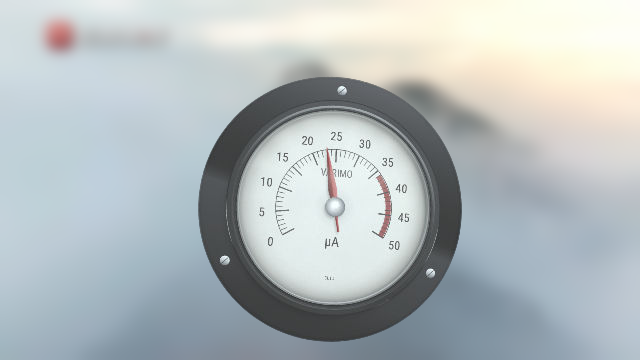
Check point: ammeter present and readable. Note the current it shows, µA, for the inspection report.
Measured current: 23 µA
